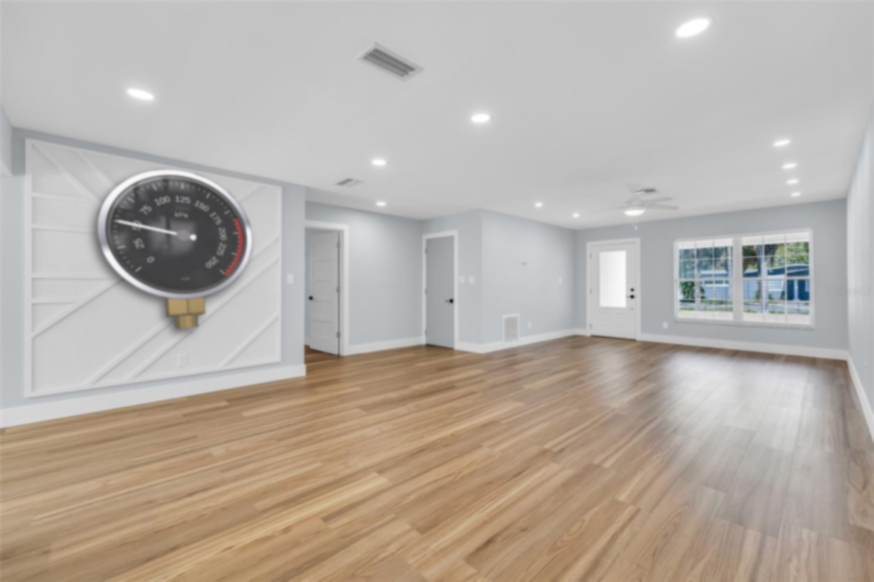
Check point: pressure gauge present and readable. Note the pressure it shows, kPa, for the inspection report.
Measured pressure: 50 kPa
